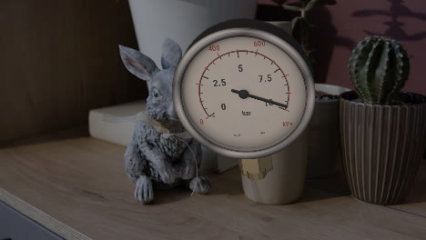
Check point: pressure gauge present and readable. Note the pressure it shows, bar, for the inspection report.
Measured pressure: 9.75 bar
